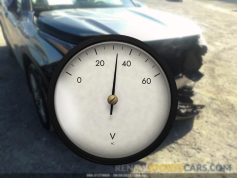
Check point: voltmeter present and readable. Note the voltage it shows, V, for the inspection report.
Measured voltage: 32.5 V
